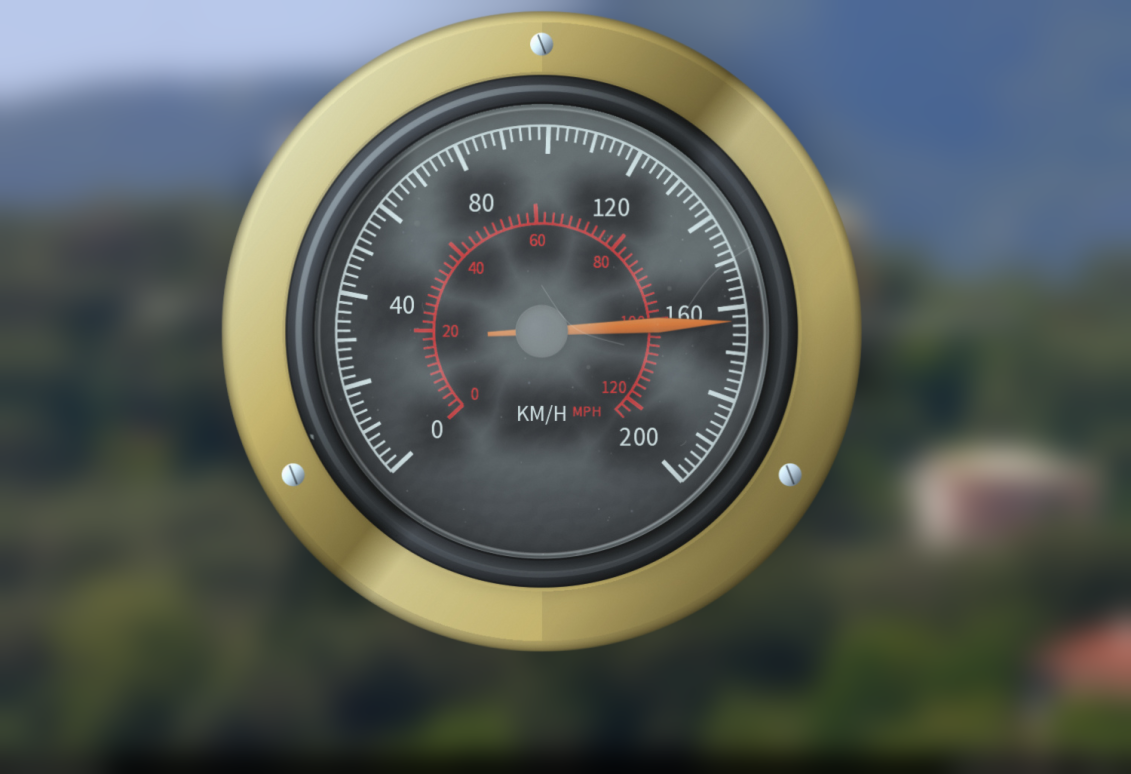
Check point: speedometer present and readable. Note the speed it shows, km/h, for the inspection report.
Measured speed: 163 km/h
